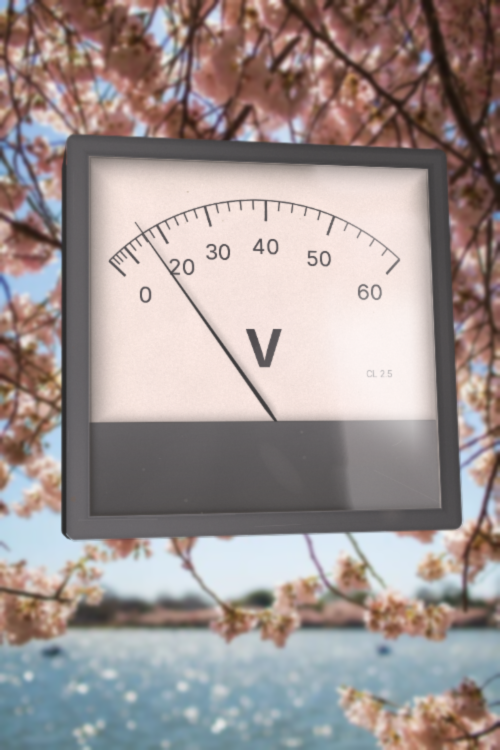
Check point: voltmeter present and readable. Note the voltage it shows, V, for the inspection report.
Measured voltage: 16 V
